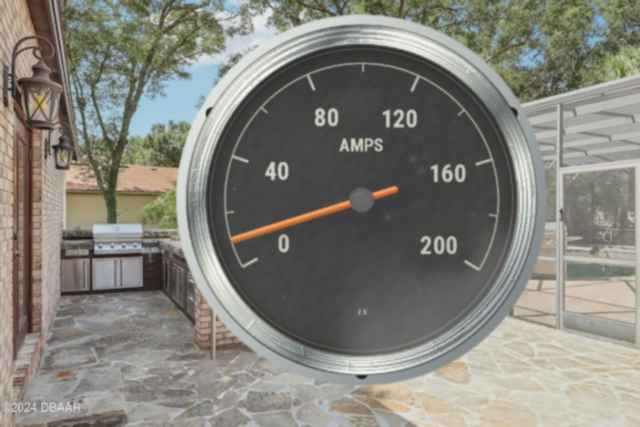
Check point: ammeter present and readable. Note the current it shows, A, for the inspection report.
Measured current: 10 A
